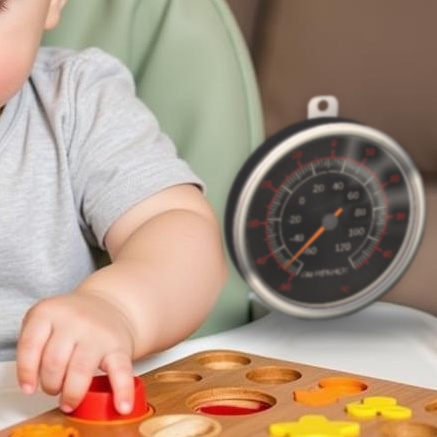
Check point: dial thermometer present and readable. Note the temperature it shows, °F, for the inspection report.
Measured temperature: -50 °F
